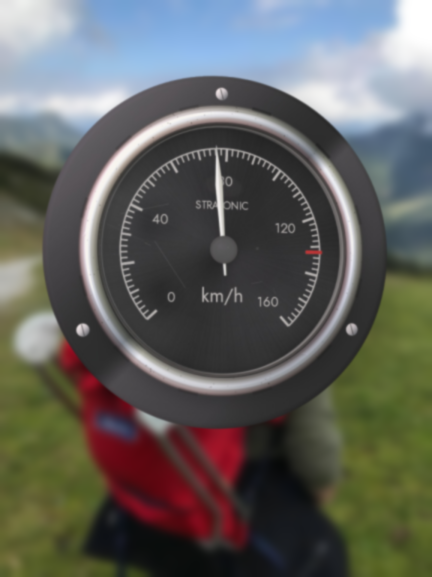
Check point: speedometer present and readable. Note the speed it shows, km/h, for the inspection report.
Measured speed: 76 km/h
